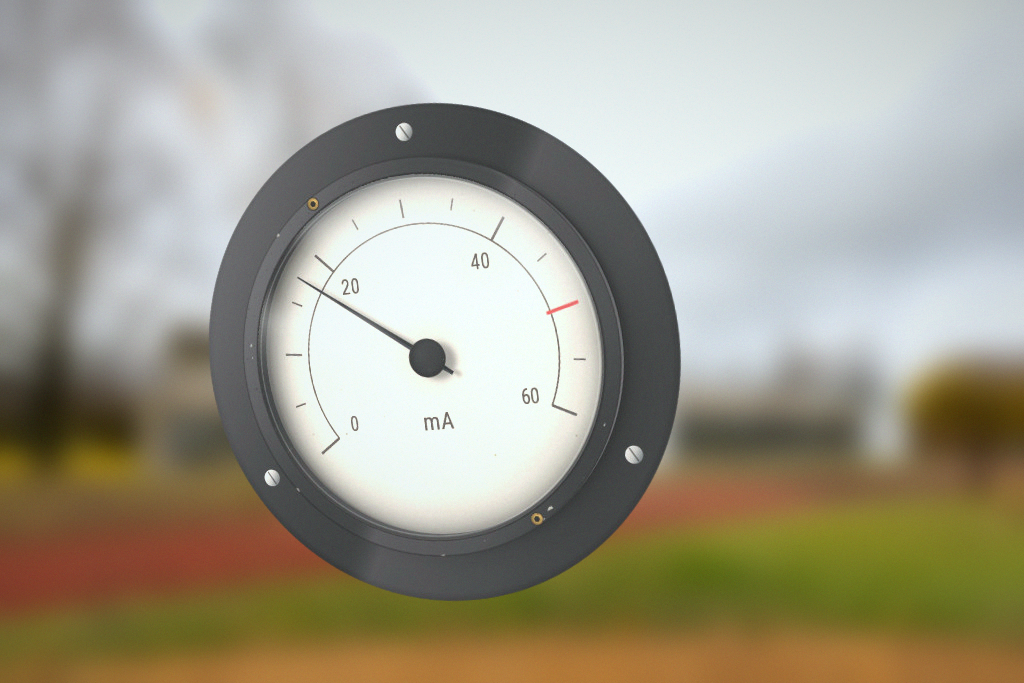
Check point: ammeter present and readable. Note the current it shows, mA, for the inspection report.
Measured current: 17.5 mA
